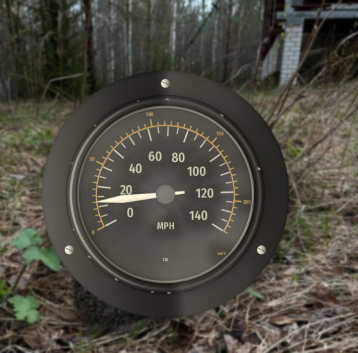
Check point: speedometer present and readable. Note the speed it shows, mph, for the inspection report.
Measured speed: 12.5 mph
